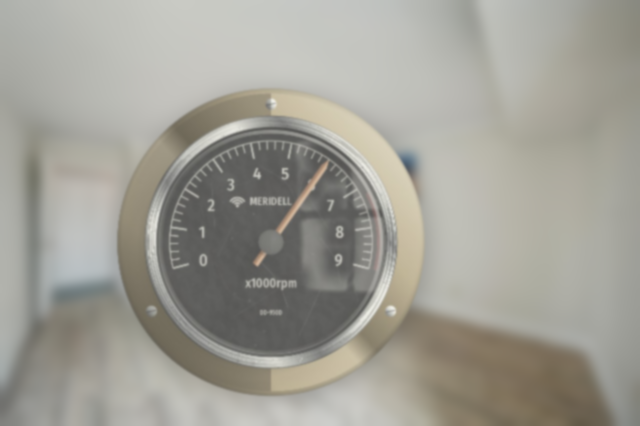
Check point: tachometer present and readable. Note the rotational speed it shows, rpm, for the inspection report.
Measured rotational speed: 6000 rpm
